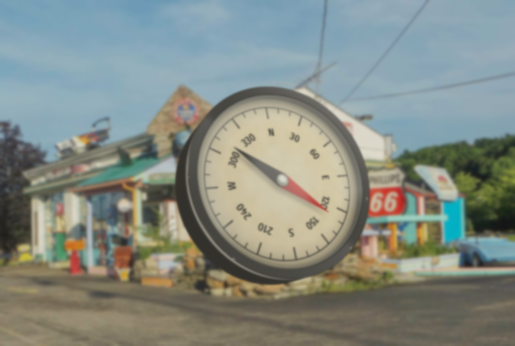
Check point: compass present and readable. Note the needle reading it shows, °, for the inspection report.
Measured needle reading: 130 °
